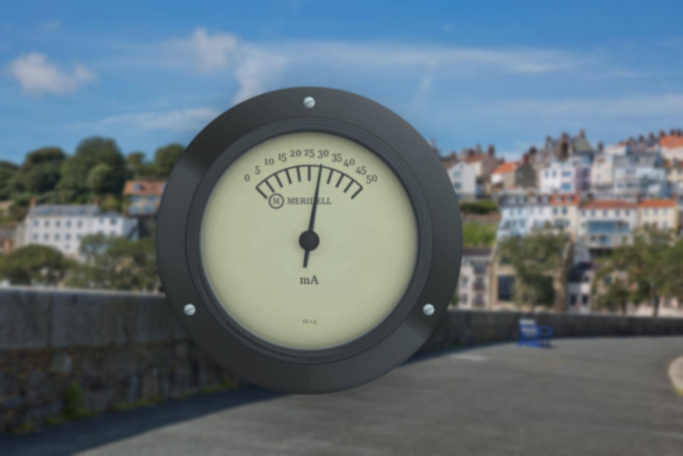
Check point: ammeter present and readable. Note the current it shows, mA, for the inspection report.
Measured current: 30 mA
